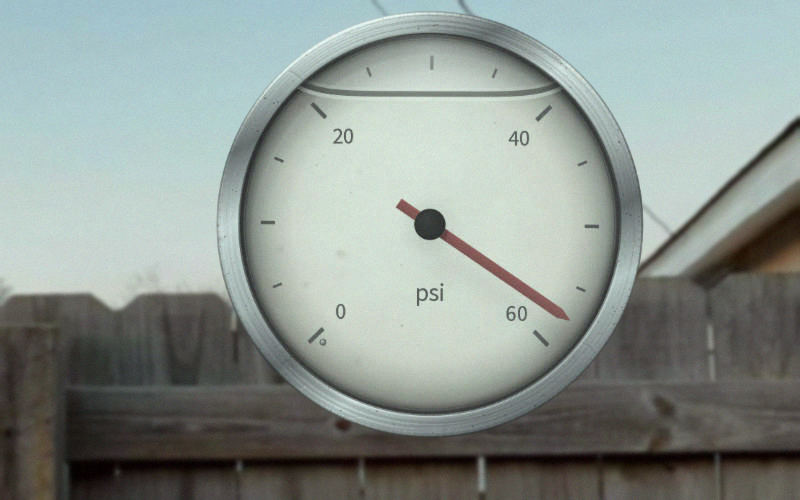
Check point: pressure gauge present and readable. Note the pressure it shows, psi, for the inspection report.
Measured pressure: 57.5 psi
